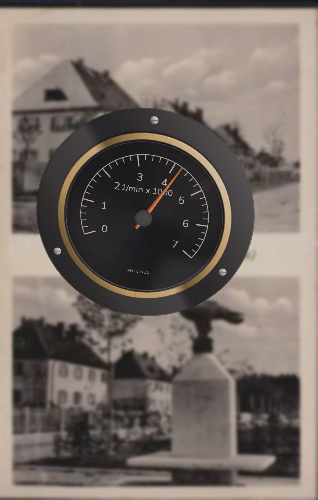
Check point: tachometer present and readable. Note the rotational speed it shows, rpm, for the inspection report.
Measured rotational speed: 4200 rpm
